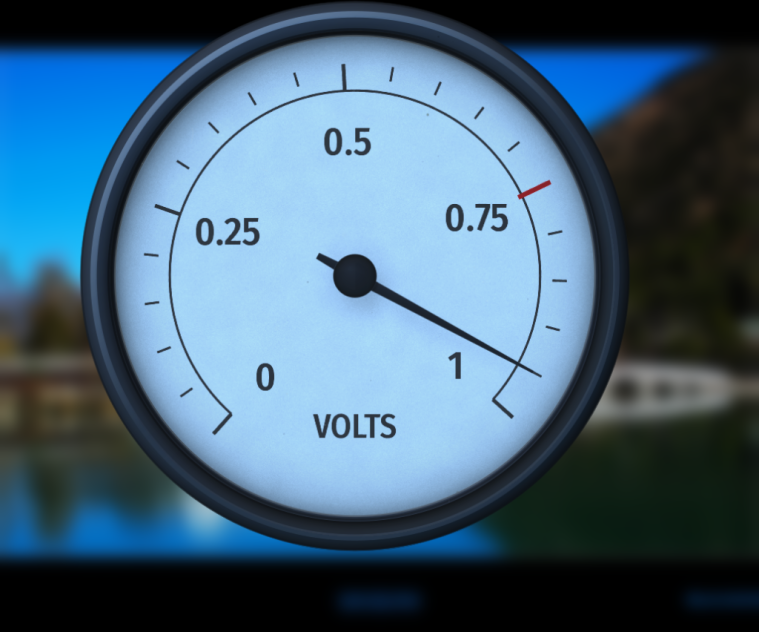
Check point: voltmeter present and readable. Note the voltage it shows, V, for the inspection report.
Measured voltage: 0.95 V
